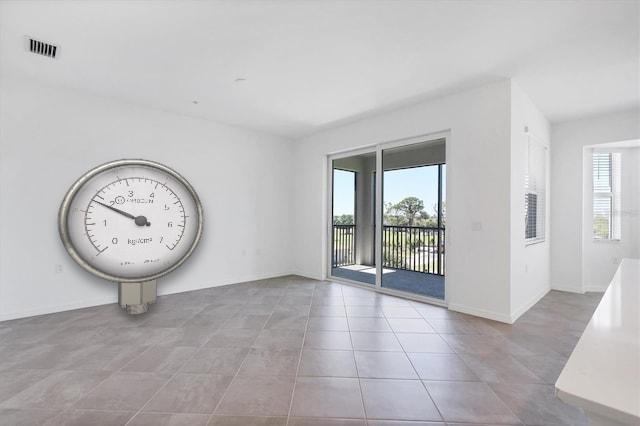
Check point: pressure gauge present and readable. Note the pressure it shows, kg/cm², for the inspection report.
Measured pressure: 1.8 kg/cm²
